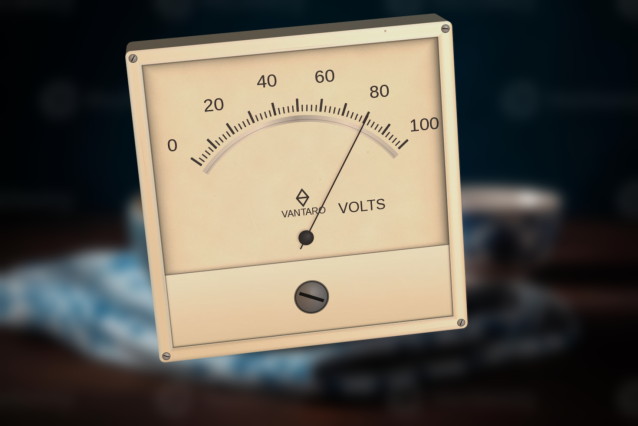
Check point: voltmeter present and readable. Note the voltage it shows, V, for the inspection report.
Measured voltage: 80 V
